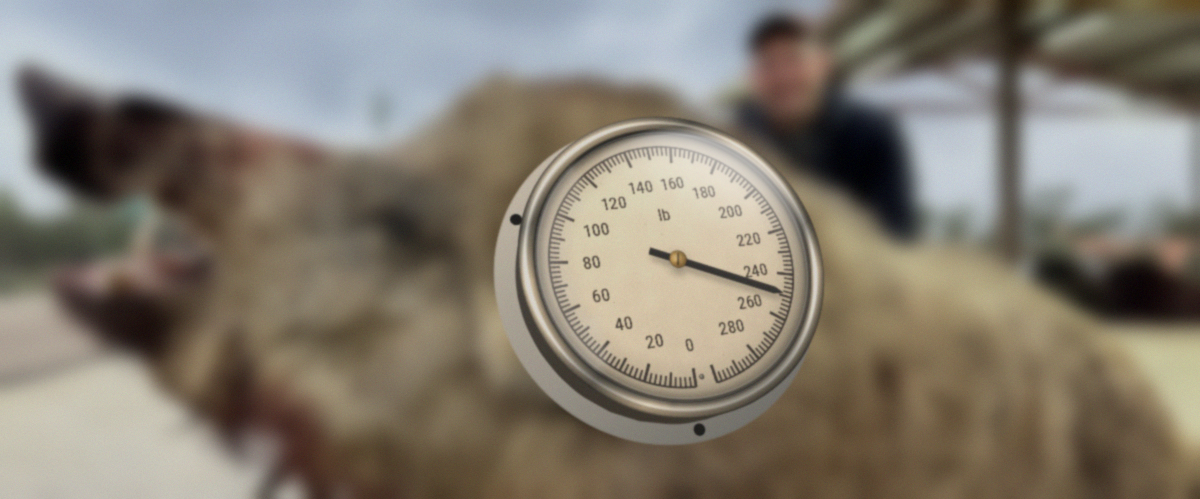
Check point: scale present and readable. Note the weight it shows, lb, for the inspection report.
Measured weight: 250 lb
